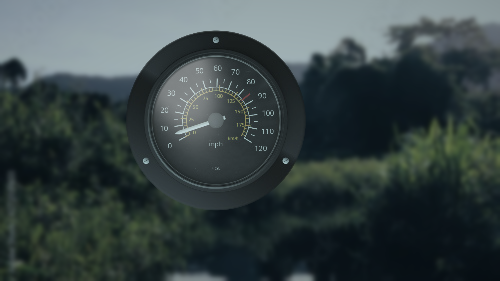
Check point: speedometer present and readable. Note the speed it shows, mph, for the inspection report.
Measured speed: 5 mph
